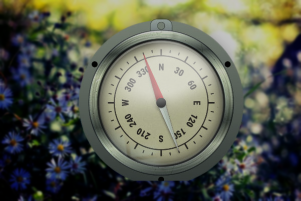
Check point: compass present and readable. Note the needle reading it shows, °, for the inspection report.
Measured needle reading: 340 °
